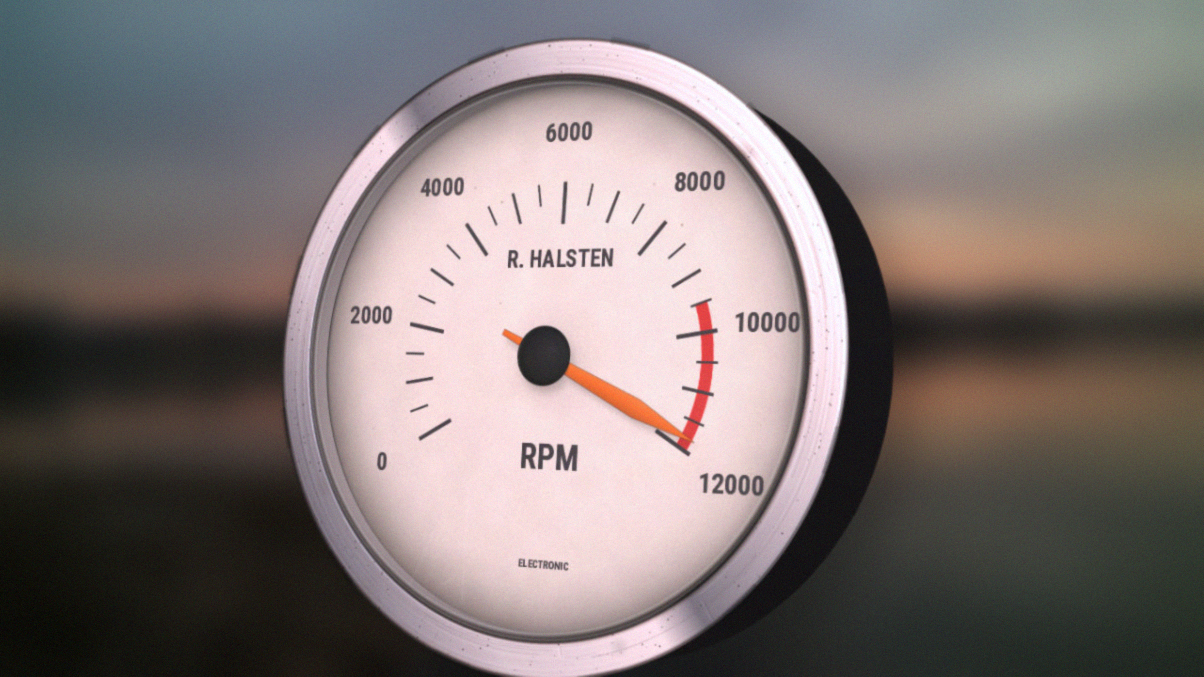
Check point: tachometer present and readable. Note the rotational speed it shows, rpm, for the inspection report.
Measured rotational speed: 11750 rpm
